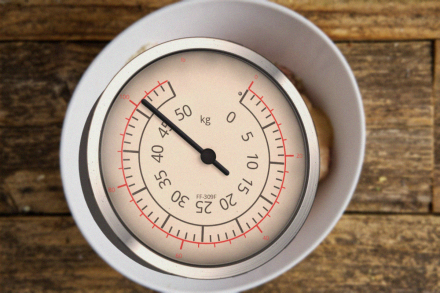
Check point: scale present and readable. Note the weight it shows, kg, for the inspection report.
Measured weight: 46 kg
